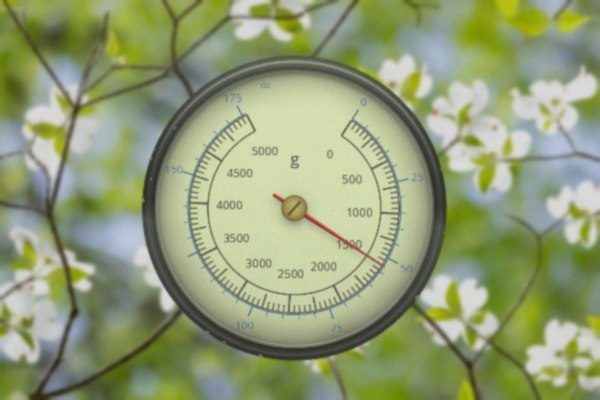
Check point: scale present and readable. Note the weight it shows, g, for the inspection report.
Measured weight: 1500 g
